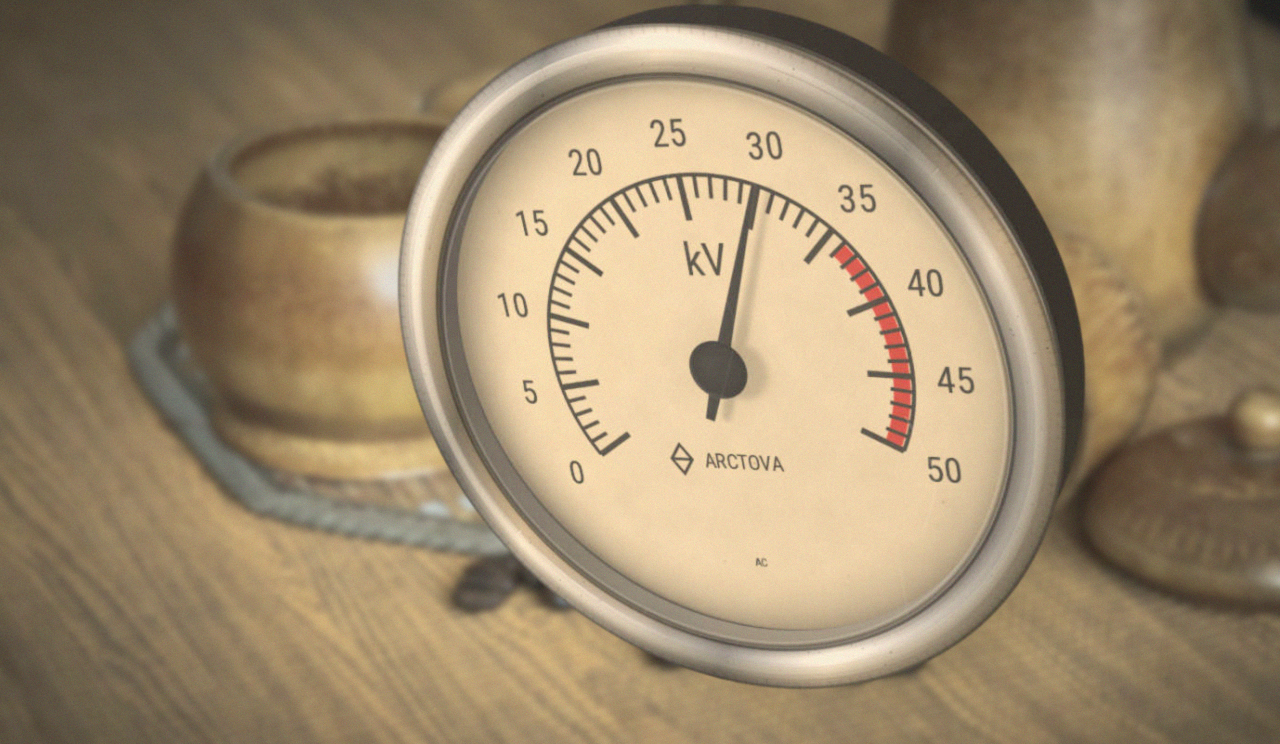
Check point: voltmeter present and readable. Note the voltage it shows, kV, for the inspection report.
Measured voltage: 30 kV
